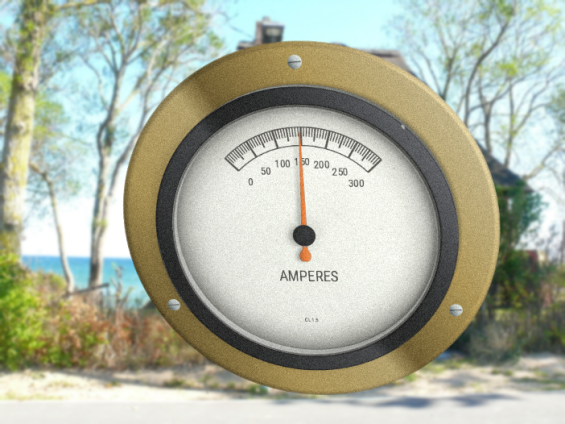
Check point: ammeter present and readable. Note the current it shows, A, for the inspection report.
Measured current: 150 A
